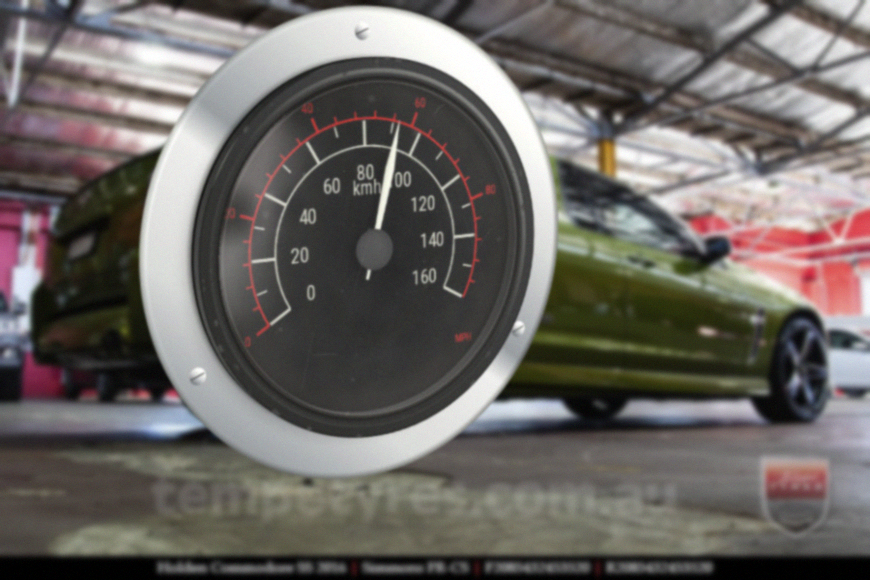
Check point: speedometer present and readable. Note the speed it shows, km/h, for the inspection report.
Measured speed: 90 km/h
